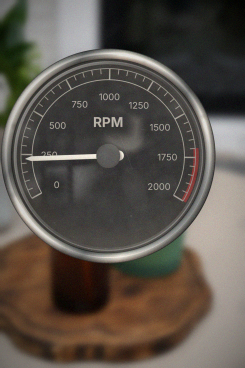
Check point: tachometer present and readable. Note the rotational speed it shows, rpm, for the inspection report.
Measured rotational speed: 225 rpm
